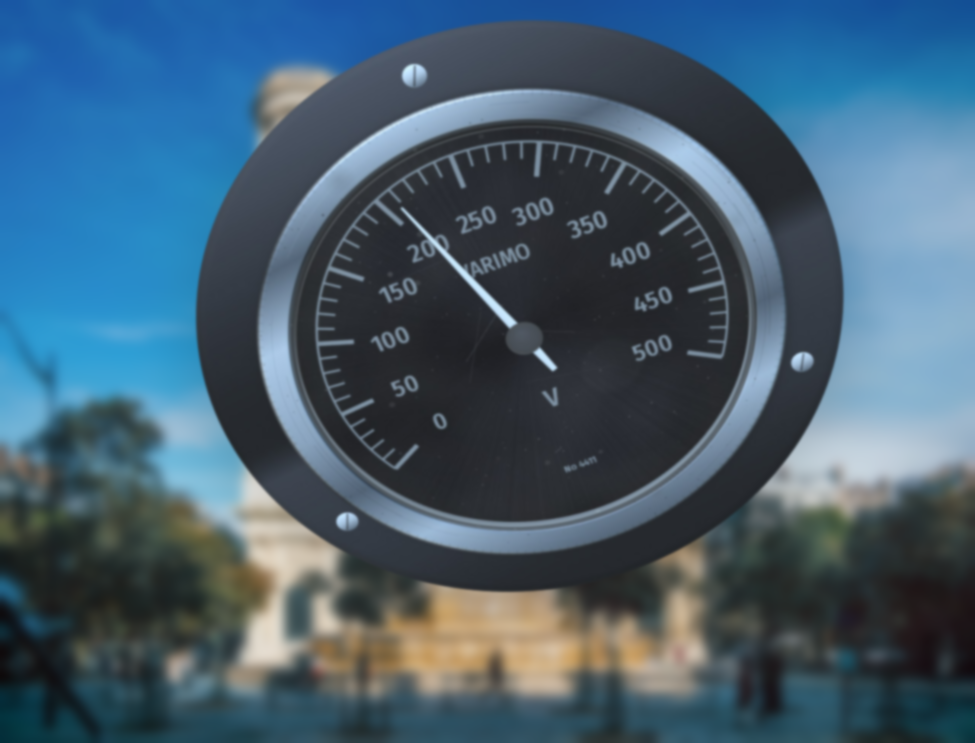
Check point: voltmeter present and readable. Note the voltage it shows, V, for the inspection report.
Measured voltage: 210 V
